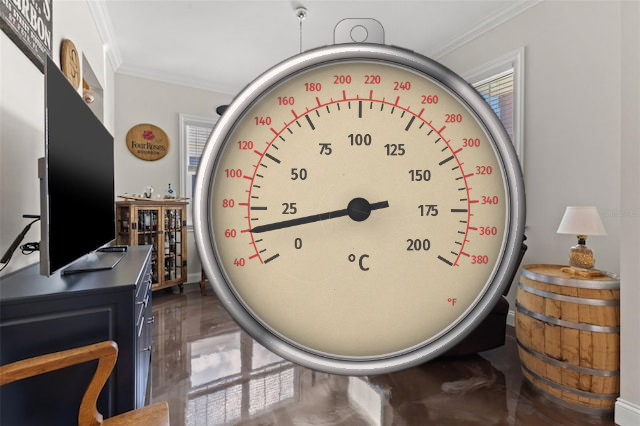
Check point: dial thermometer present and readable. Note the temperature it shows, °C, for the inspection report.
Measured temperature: 15 °C
